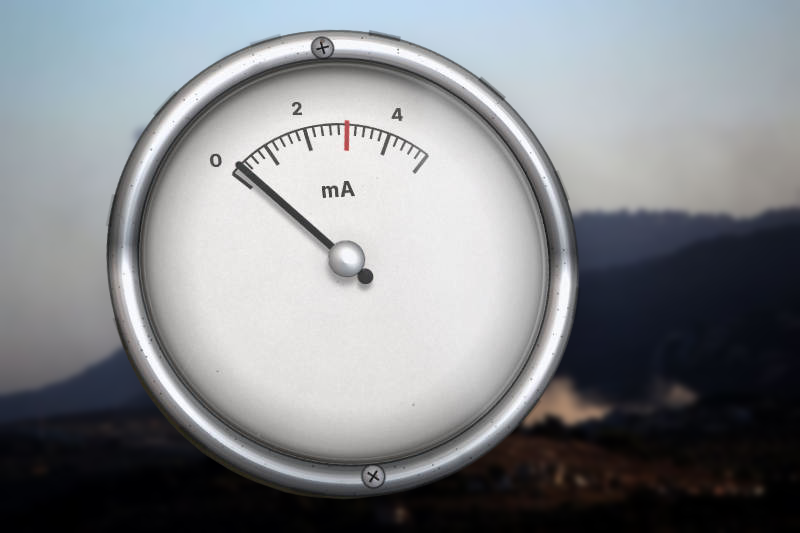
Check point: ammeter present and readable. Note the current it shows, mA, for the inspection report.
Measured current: 0.2 mA
